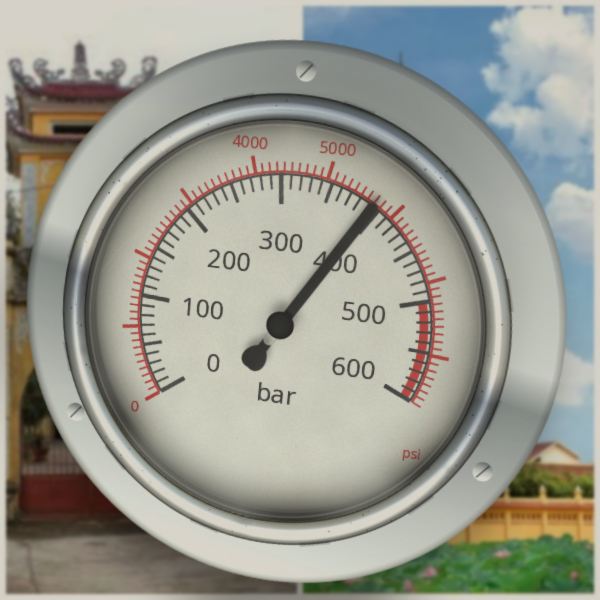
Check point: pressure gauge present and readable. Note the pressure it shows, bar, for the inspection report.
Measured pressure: 395 bar
